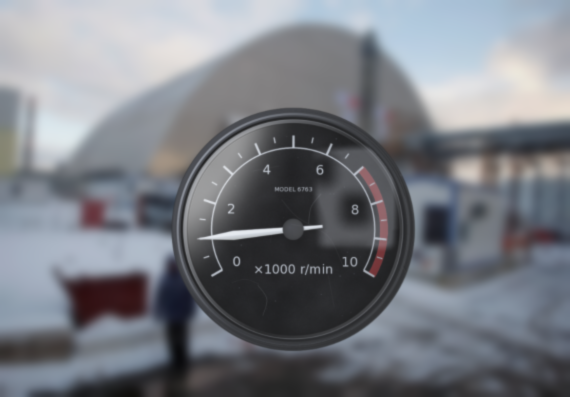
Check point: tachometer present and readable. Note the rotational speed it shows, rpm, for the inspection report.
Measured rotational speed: 1000 rpm
